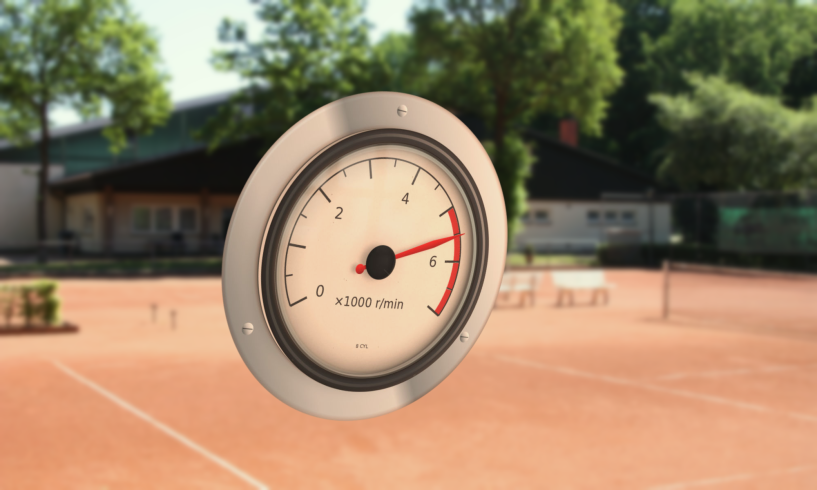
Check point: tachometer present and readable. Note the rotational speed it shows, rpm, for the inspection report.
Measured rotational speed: 5500 rpm
